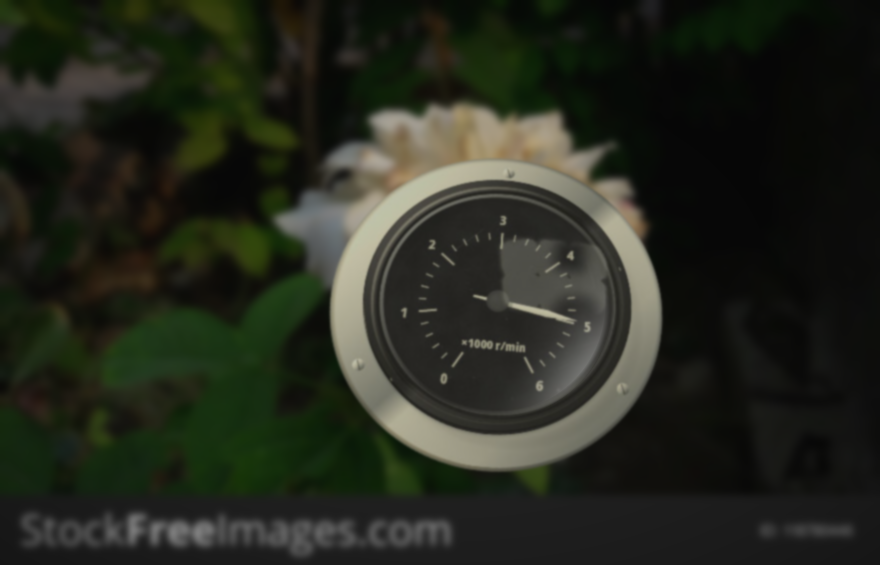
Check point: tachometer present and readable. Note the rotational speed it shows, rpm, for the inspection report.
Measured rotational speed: 5000 rpm
